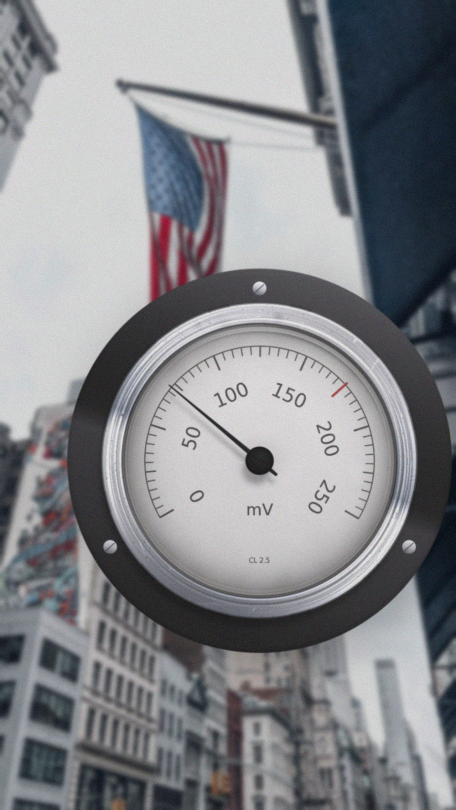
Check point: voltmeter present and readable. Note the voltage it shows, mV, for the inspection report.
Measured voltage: 72.5 mV
